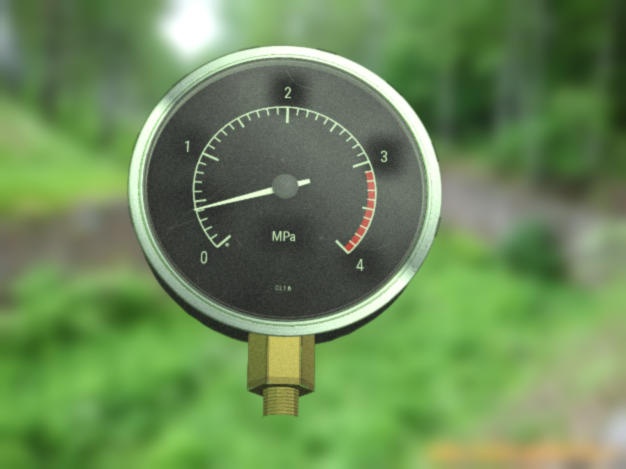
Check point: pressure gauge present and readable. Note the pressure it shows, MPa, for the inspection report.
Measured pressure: 0.4 MPa
